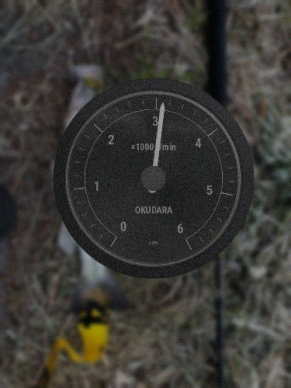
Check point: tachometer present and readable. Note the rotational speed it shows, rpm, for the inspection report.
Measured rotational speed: 3100 rpm
